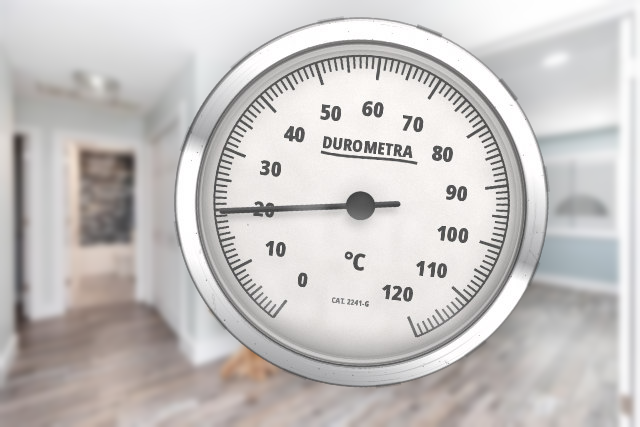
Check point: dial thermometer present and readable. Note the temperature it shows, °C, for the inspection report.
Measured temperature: 20 °C
